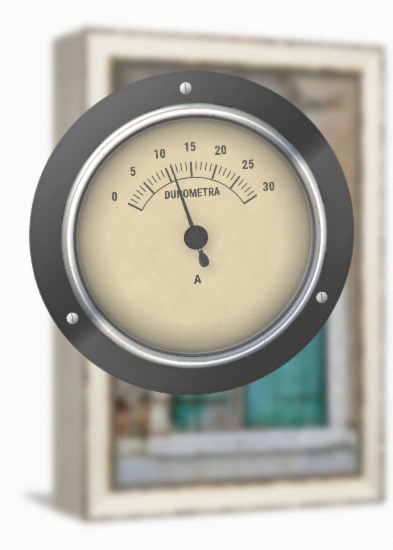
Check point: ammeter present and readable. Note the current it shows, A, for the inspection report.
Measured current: 11 A
